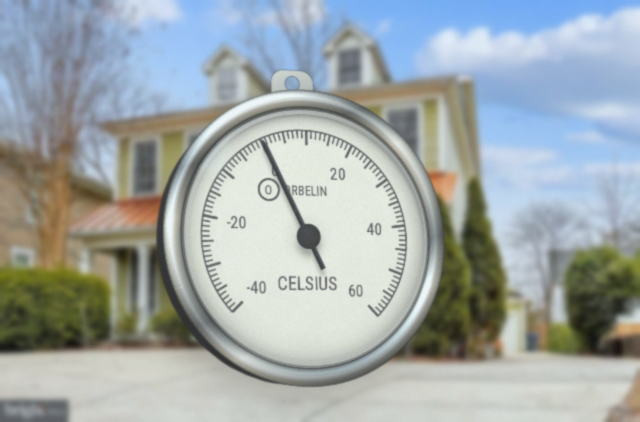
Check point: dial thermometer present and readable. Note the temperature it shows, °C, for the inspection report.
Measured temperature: 0 °C
